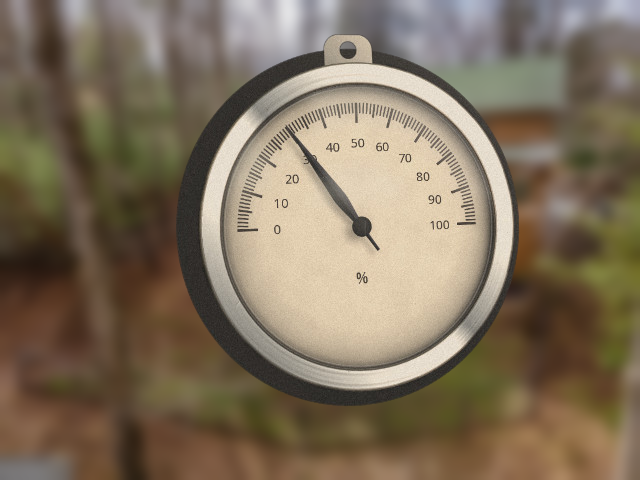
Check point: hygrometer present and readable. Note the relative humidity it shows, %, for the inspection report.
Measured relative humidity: 30 %
